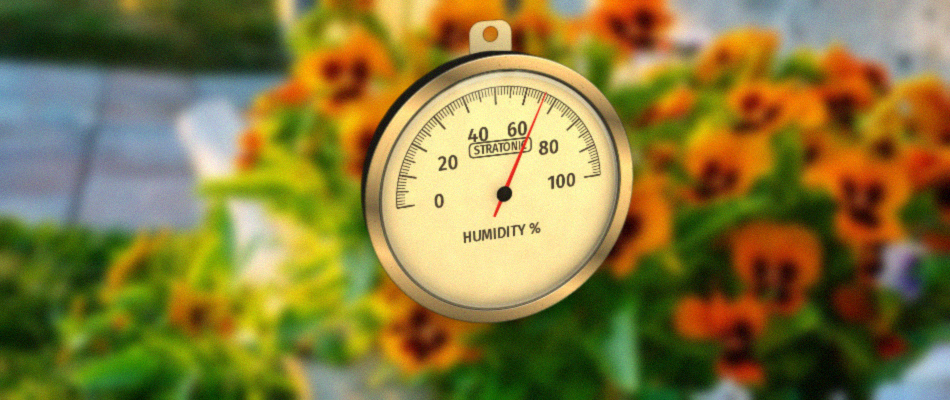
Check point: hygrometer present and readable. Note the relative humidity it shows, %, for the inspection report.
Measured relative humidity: 65 %
